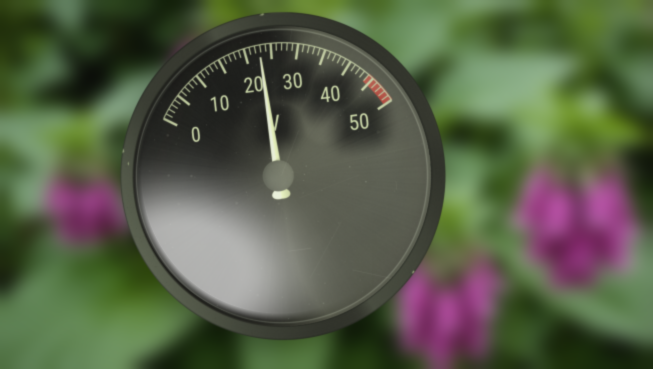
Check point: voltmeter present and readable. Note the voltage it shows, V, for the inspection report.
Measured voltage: 23 V
